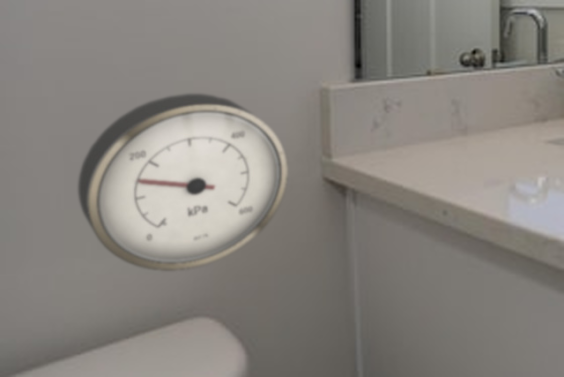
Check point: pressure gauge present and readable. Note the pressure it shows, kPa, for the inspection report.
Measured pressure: 150 kPa
